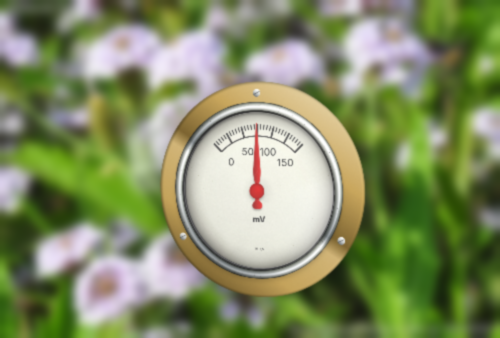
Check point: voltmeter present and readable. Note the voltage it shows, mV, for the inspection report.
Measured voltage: 75 mV
